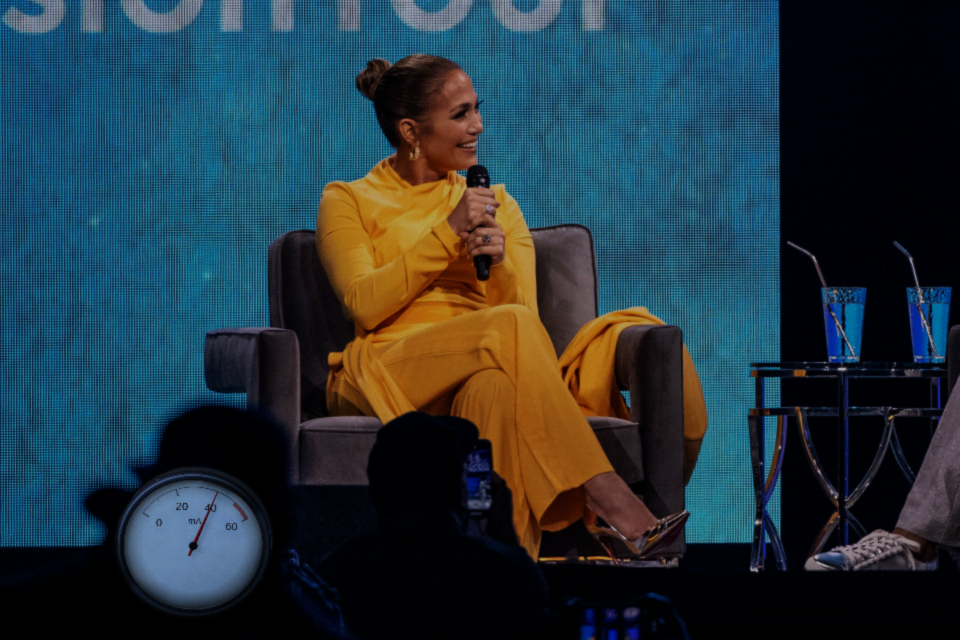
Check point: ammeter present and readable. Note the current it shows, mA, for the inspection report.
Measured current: 40 mA
